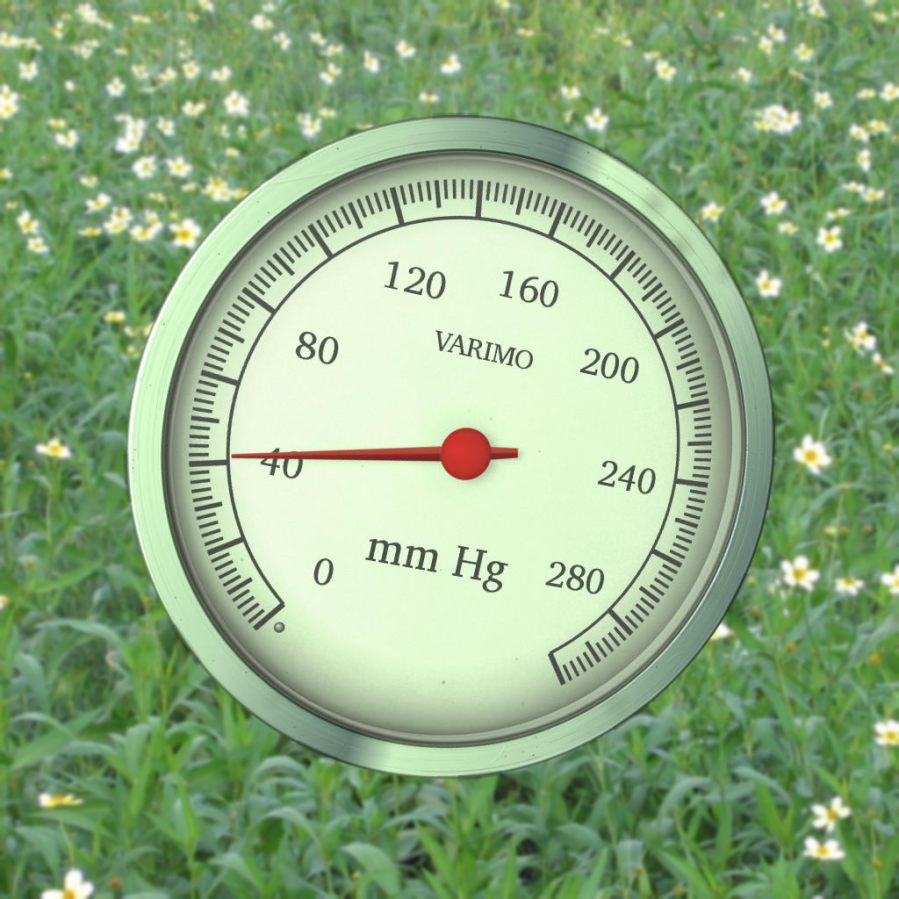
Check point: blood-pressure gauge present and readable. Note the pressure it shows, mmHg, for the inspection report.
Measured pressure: 42 mmHg
